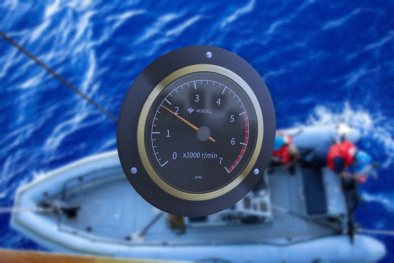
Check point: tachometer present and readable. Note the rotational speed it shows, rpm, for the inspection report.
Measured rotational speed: 1800 rpm
